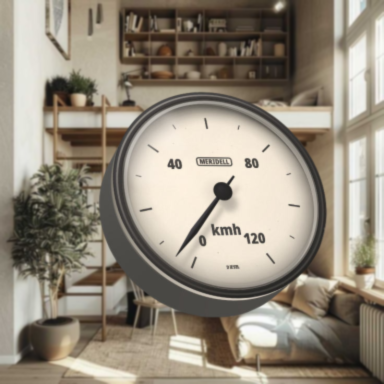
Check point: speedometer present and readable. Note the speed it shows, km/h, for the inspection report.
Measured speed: 5 km/h
